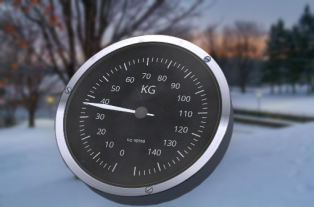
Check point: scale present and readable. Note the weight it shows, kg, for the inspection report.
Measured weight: 36 kg
